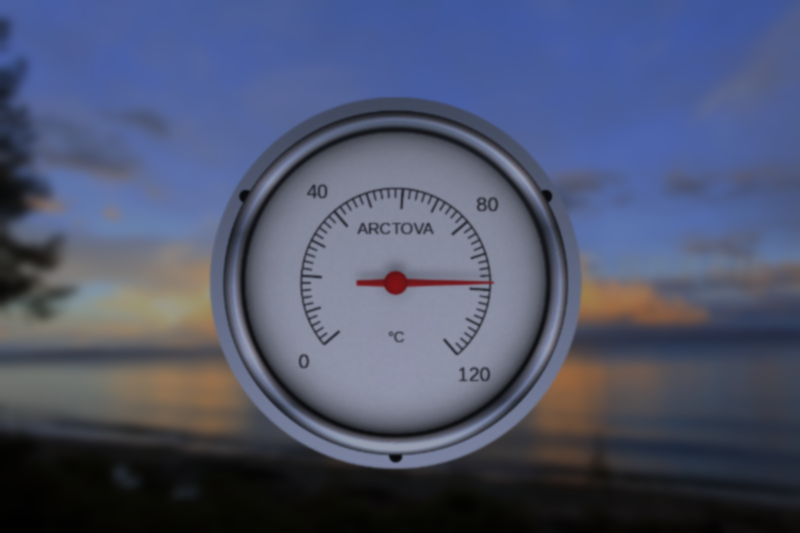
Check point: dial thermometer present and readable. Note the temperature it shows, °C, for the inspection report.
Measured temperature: 98 °C
